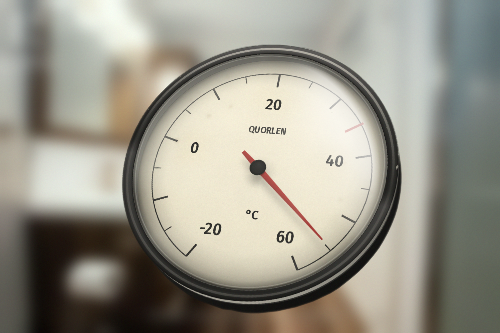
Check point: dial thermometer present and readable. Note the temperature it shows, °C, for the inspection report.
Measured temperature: 55 °C
